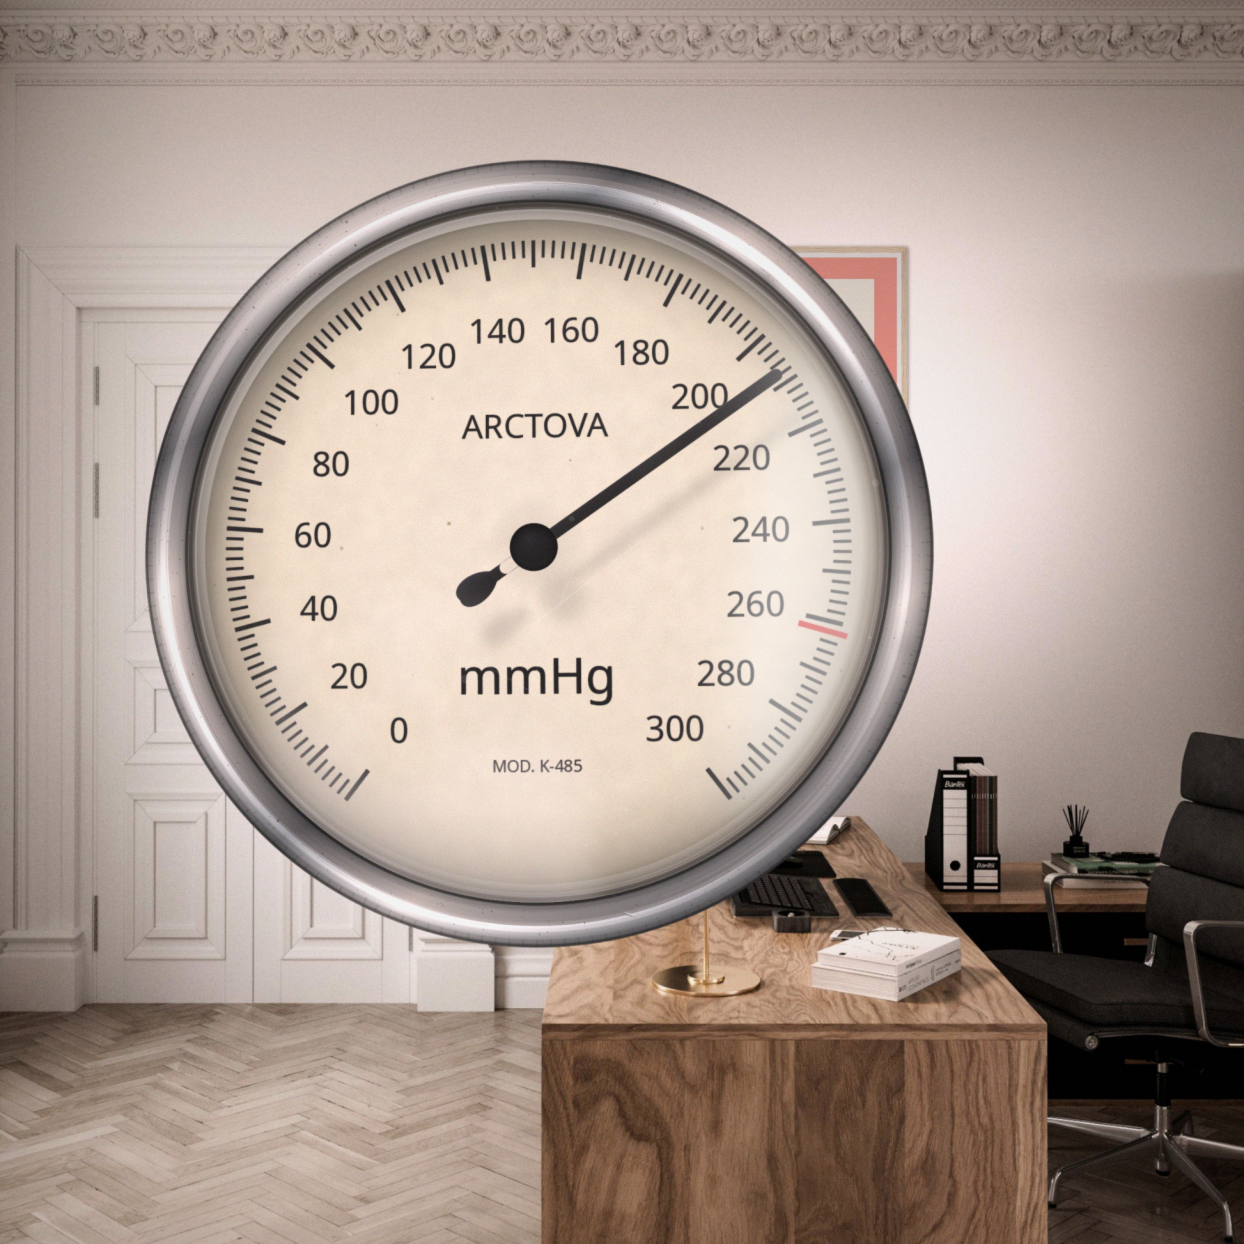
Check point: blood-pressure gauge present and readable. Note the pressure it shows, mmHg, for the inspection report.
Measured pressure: 208 mmHg
